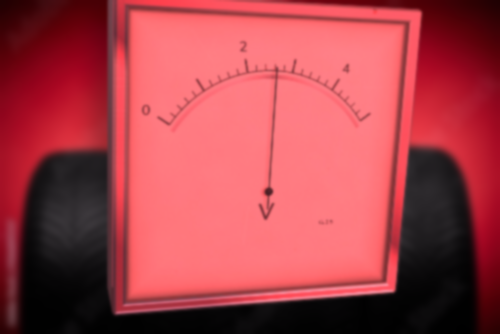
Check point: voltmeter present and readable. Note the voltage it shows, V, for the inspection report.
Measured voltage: 2.6 V
